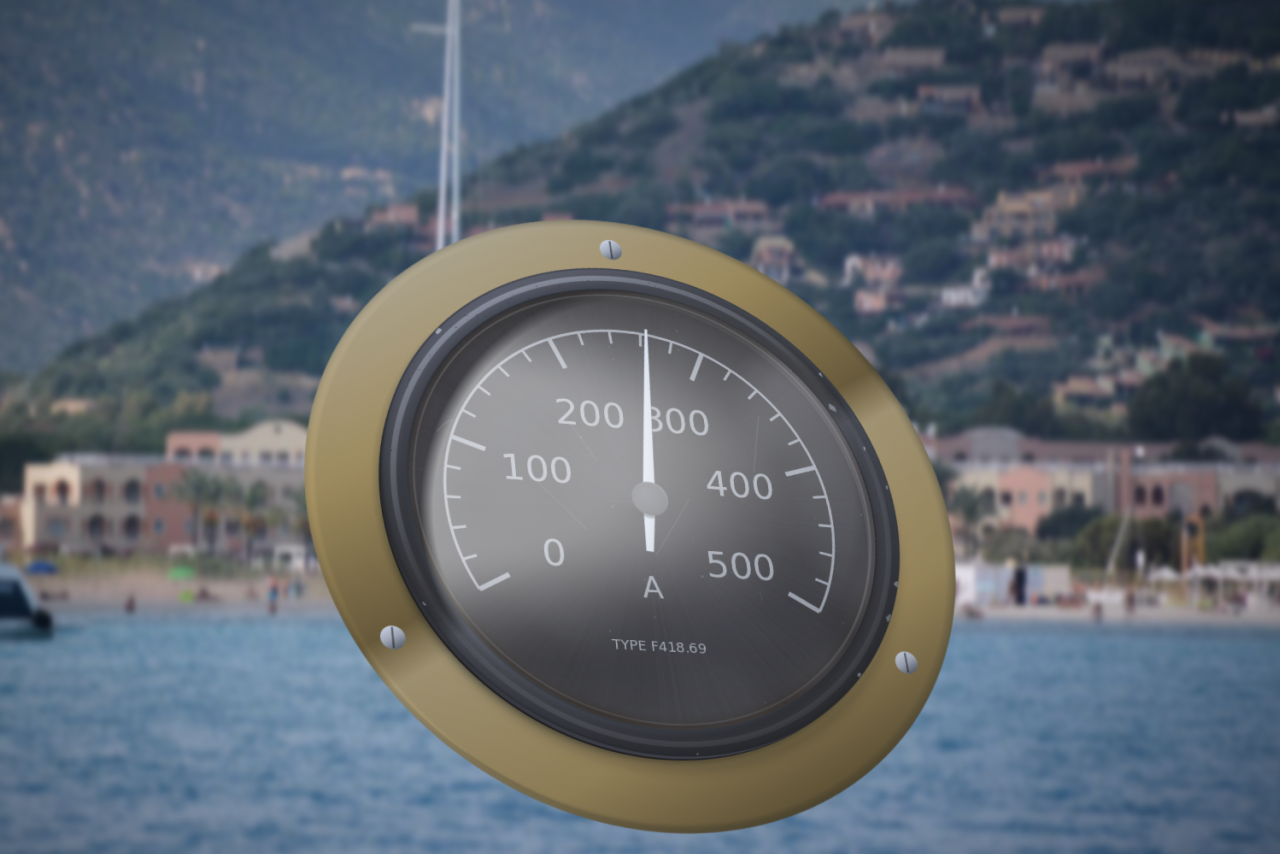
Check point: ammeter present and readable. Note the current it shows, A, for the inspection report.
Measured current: 260 A
